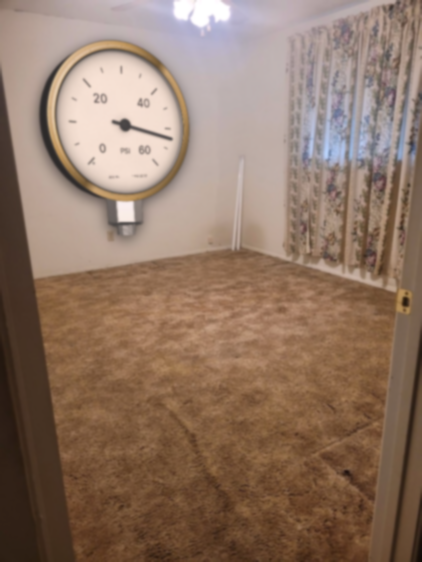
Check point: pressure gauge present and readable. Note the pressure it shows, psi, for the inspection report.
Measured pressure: 52.5 psi
